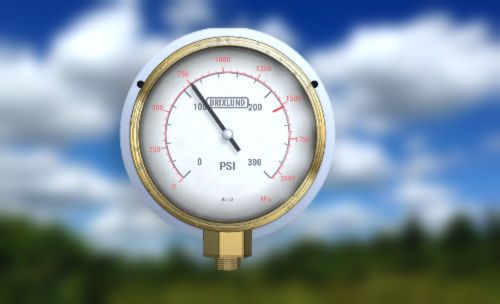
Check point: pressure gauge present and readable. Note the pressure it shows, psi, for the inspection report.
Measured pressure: 110 psi
